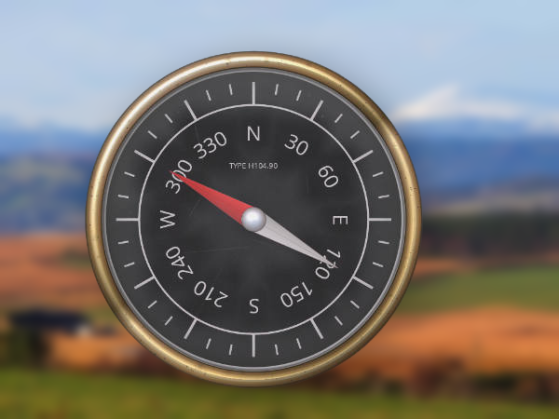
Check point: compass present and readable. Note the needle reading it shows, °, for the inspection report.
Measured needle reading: 300 °
